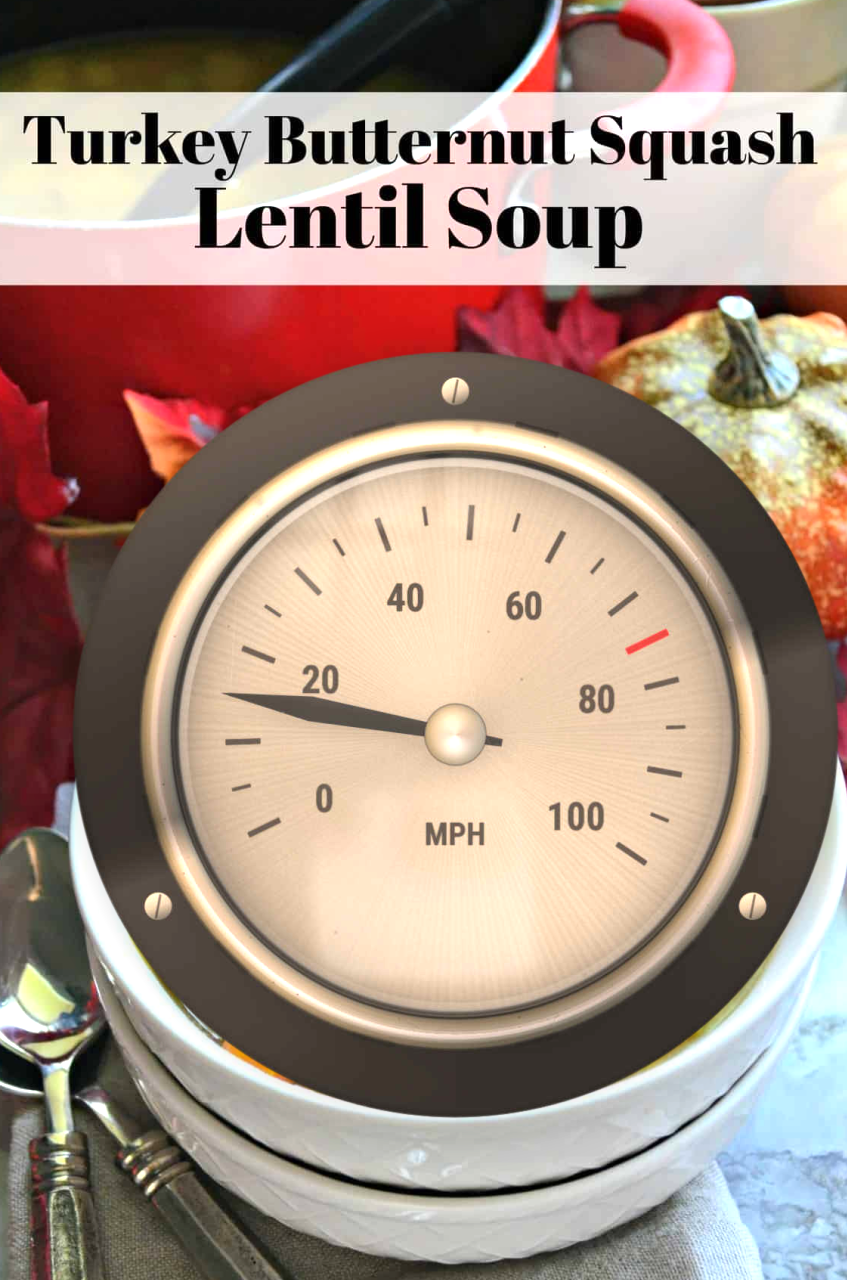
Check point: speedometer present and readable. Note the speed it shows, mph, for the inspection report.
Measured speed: 15 mph
